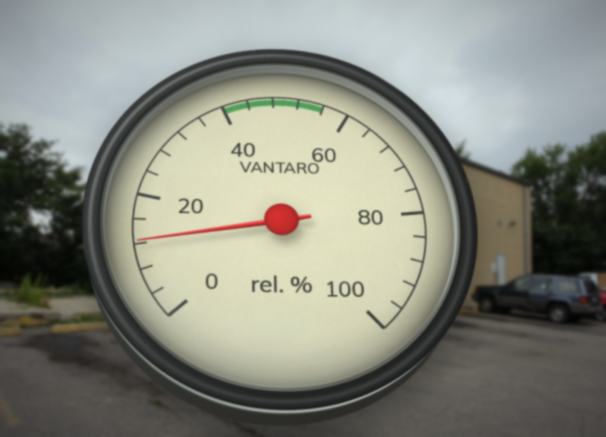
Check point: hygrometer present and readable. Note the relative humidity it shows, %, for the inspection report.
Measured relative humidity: 12 %
